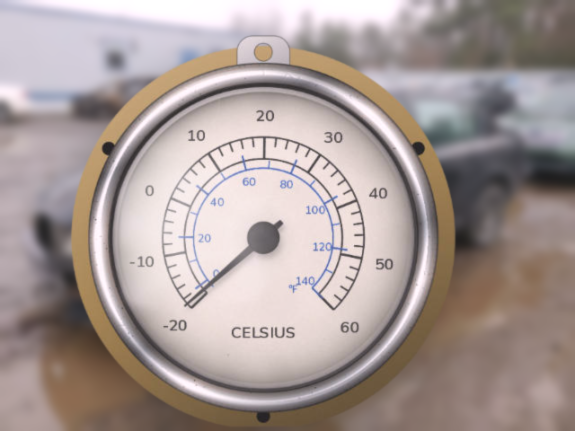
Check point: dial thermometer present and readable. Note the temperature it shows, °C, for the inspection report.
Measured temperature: -19 °C
